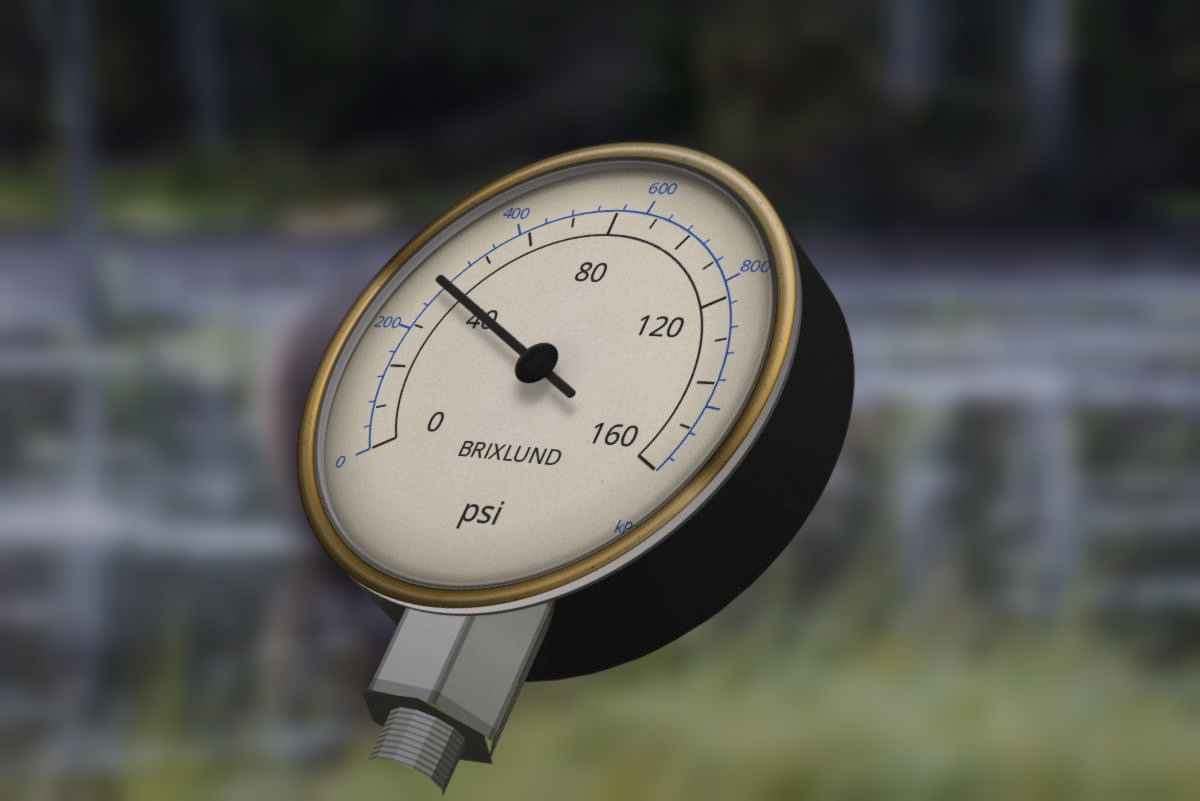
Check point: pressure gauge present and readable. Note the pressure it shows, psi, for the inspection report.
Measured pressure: 40 psi
